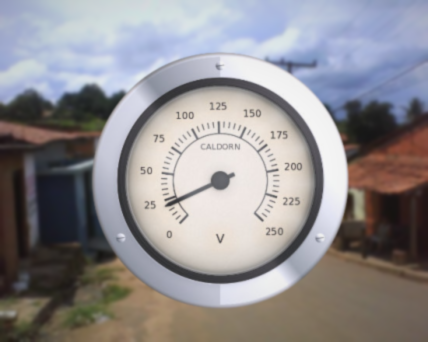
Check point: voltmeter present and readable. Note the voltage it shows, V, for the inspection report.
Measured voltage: 20 V
